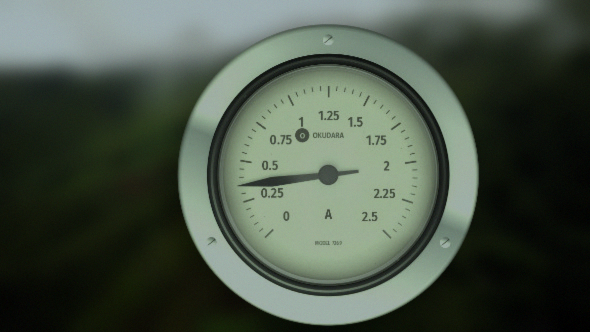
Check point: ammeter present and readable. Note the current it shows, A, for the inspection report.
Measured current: 0.35 A
